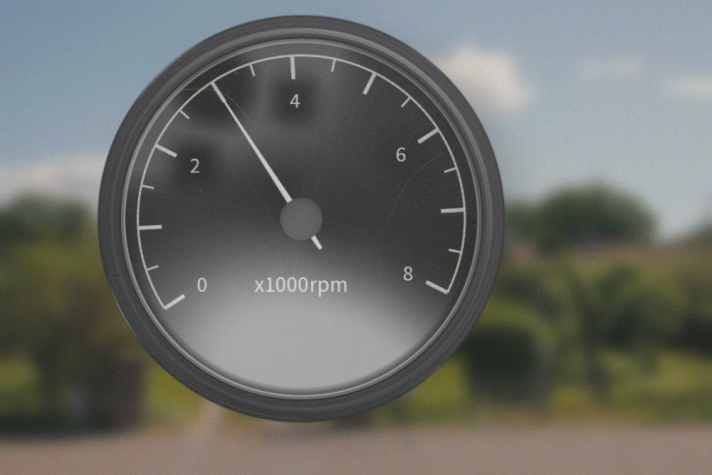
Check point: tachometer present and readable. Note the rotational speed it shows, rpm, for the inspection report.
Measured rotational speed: 3000 rpm
